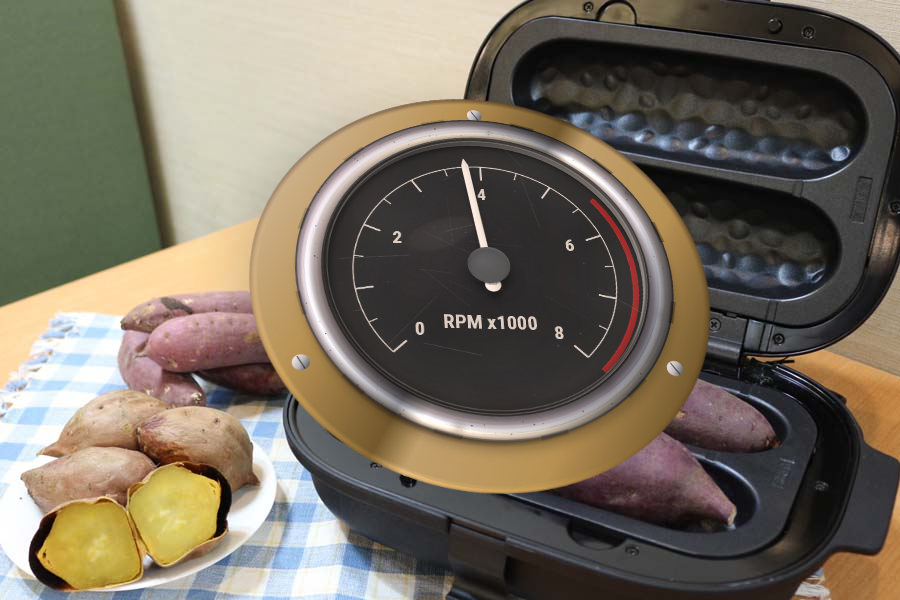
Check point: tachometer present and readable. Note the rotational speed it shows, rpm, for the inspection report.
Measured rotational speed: 3750 rpm
